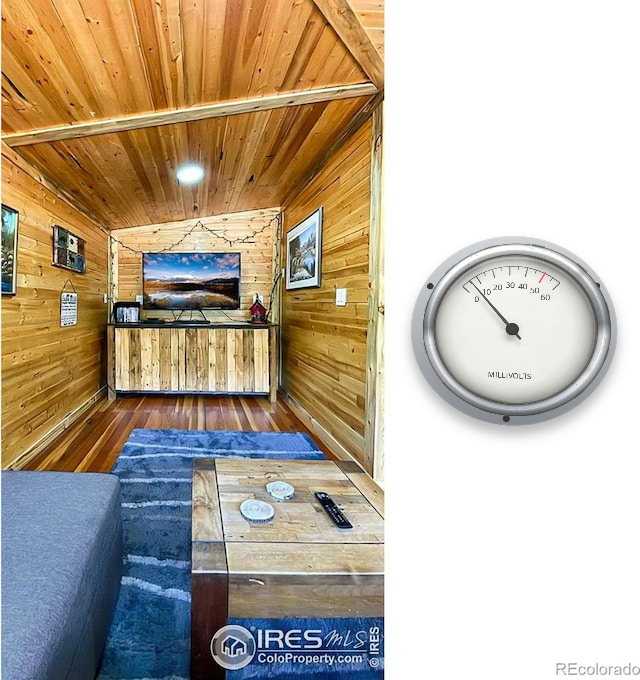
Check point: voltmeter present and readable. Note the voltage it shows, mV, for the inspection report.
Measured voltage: 5 mV
